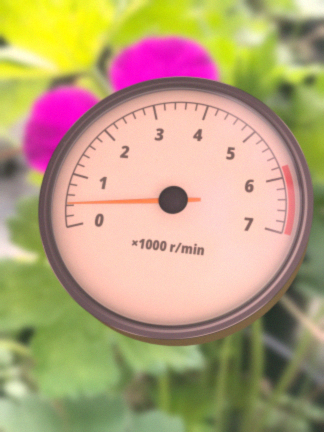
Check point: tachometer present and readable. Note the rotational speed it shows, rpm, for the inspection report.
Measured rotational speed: 400 rpm
